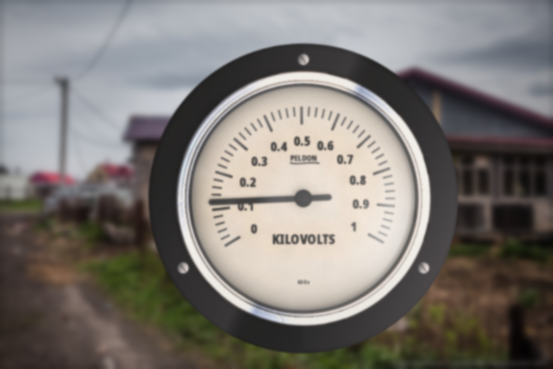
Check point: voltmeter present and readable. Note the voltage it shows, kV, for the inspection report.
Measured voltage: 0.12 kV
